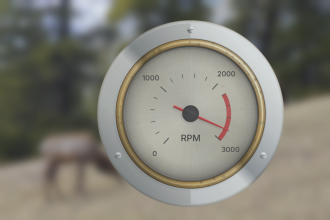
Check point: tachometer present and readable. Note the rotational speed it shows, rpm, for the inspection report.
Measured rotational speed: 2800 rpm
